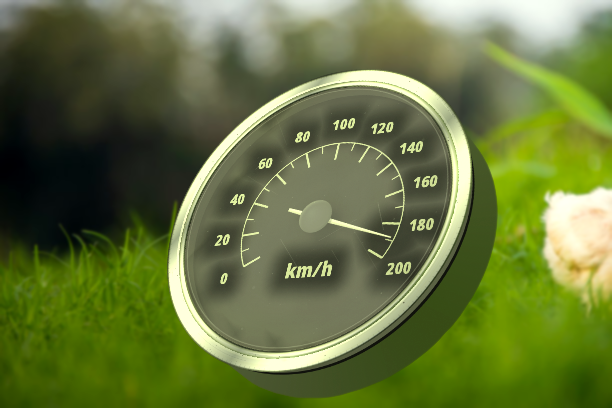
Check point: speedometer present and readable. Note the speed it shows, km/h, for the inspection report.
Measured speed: 190 km/h
